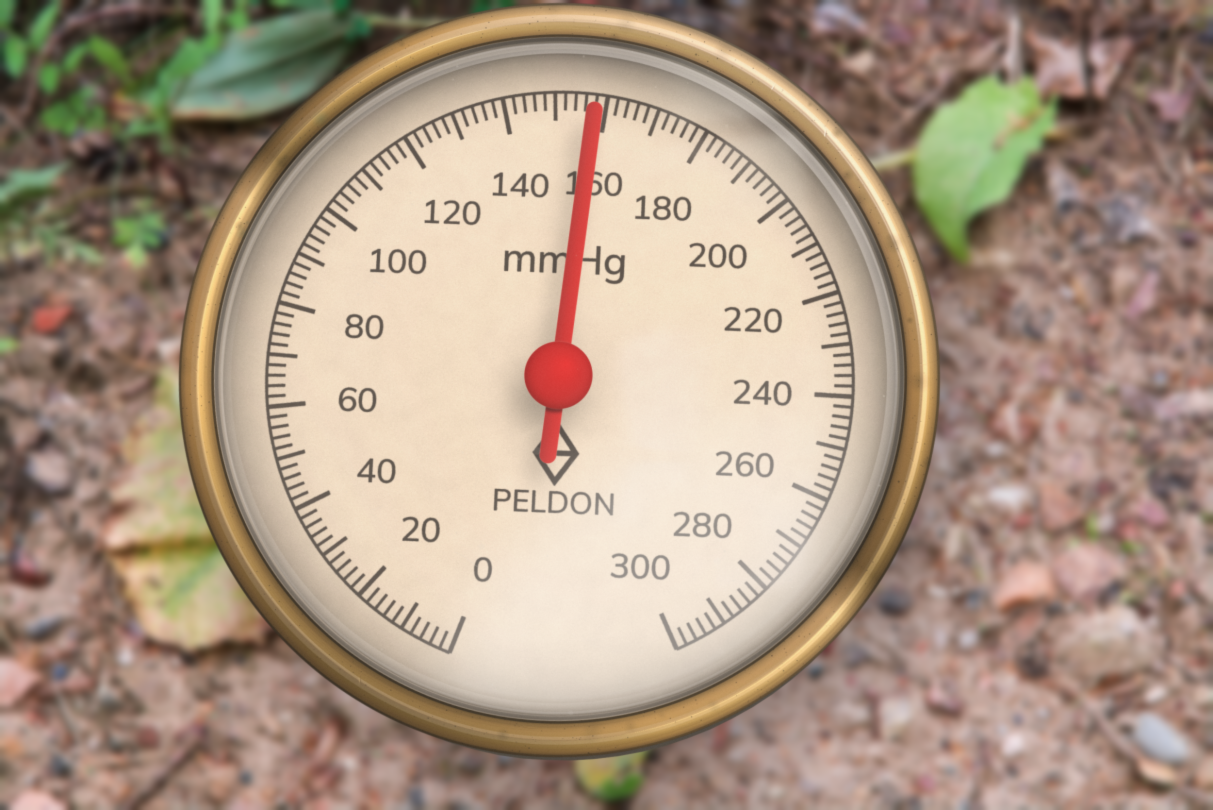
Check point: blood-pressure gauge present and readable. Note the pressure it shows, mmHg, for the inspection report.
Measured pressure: 158 mmHg
